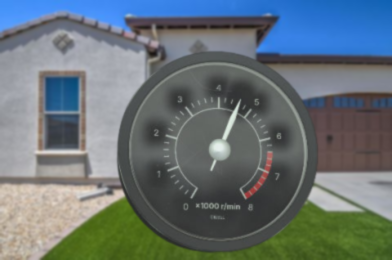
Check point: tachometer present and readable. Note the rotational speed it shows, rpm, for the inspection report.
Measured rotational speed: 4600 rpm
